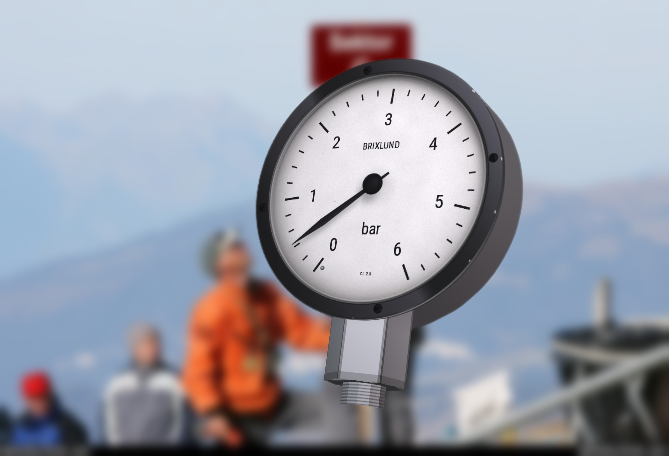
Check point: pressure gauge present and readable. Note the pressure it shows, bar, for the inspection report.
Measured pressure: 0.4 bar
